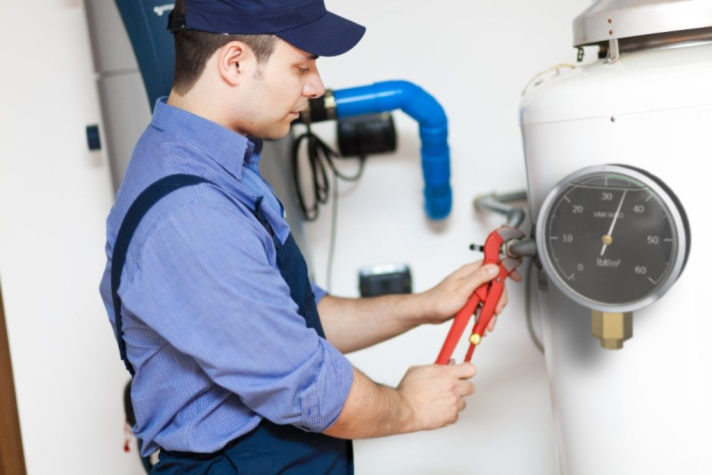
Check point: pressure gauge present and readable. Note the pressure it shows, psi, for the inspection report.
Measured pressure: 35 psi
